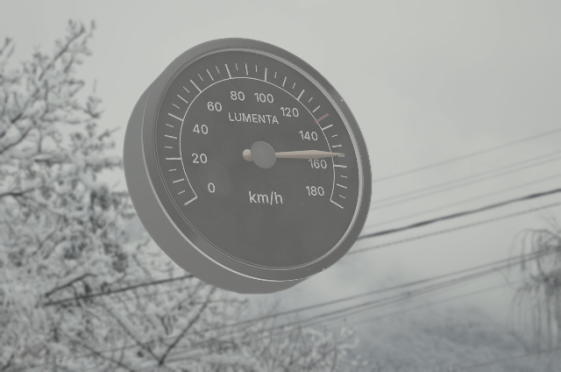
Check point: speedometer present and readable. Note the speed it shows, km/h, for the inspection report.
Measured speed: 155 km/h
